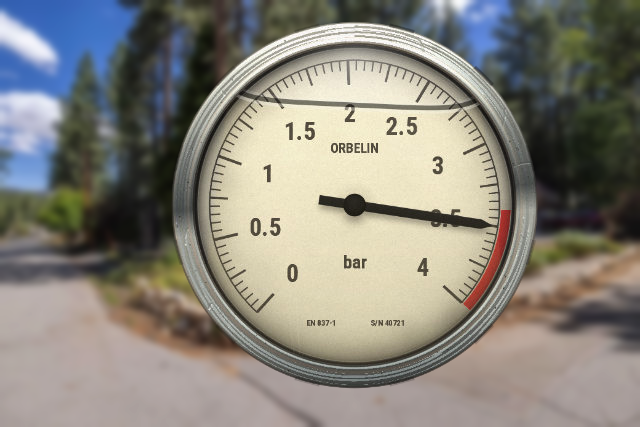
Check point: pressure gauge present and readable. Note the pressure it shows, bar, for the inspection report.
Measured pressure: 3.5 bar
